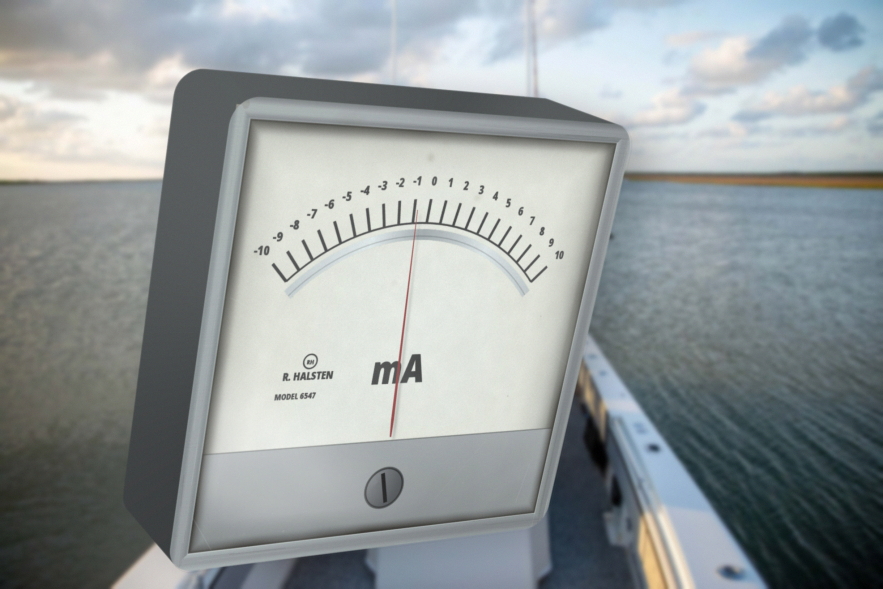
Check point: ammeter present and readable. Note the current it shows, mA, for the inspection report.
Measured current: -1 mA
